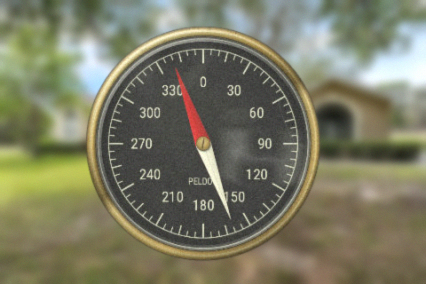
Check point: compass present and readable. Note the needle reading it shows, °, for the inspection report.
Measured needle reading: 340 °
